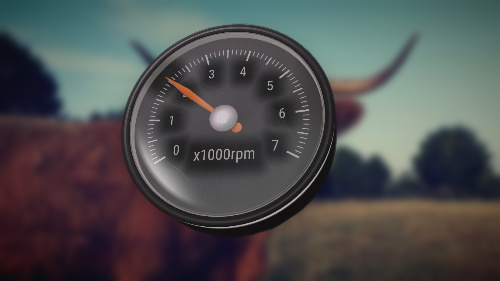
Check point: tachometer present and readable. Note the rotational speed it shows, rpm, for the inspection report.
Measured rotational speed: 2000 rpm
